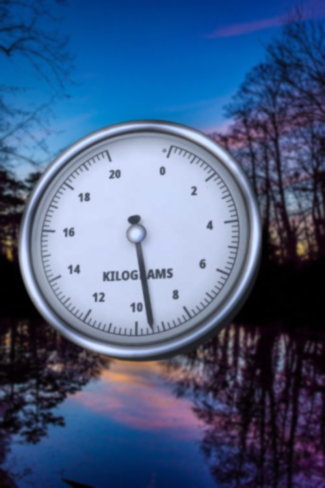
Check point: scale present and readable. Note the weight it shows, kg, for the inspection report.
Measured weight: 9.4 kg
